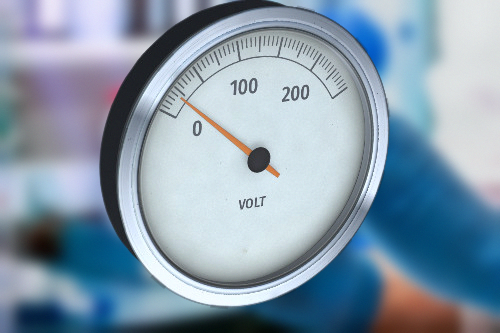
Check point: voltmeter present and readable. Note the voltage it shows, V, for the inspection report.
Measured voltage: 20 V
